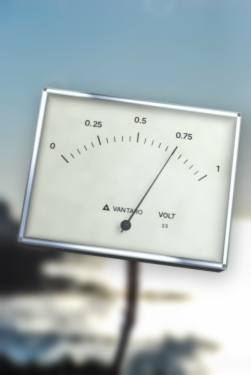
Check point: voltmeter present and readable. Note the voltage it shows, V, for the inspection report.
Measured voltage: 0.75 V
